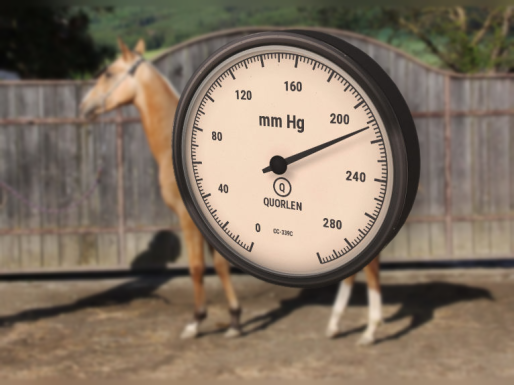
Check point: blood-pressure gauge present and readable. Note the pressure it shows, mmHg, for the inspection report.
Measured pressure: 212 mmHg
